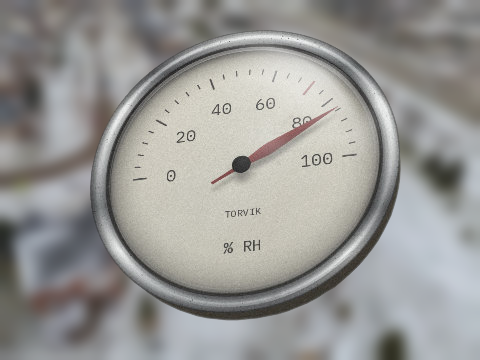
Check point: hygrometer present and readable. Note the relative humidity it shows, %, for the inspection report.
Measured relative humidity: 84 %
